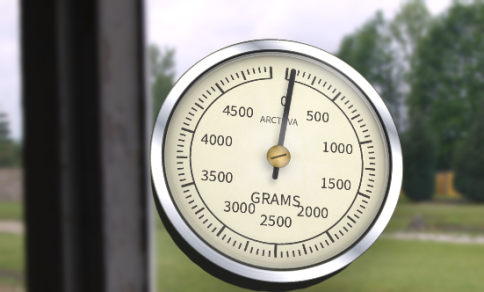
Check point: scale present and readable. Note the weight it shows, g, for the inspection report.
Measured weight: 50 g
